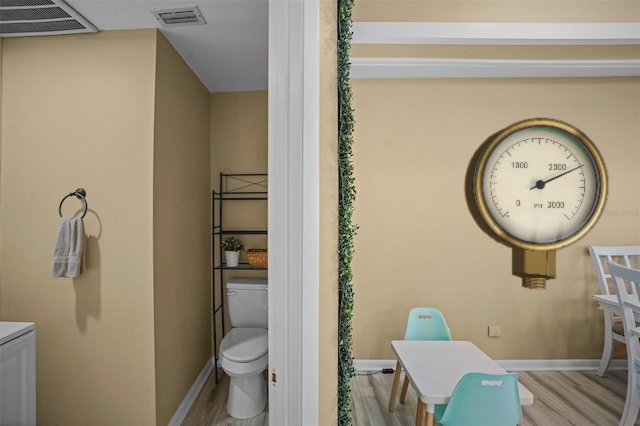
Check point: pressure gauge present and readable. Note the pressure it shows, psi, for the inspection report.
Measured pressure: 2200 psi
